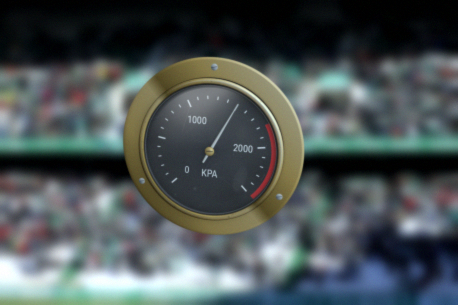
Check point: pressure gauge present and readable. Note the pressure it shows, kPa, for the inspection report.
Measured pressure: 1500 kPa
